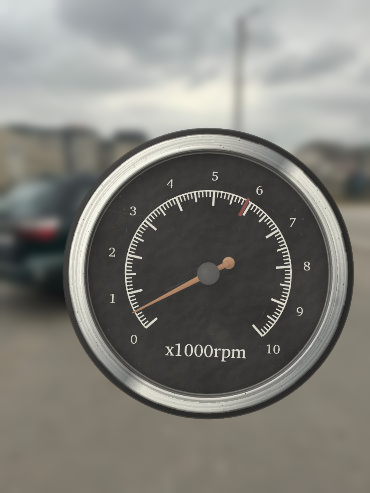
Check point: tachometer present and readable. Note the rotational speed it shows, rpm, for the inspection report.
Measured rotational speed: 500 rpm
